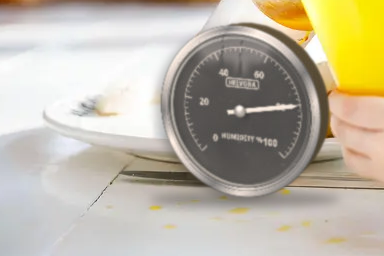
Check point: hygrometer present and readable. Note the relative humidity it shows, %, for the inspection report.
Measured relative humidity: 80 %
